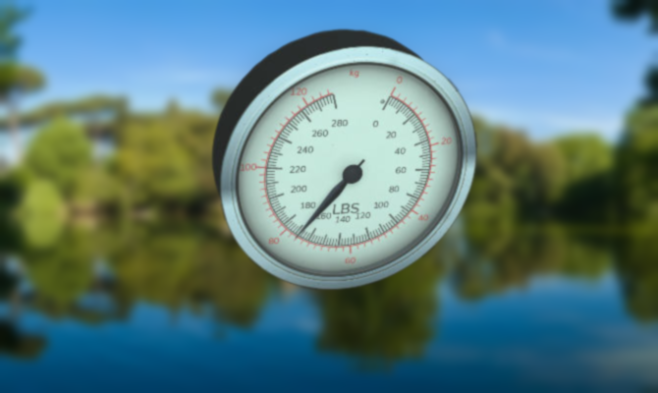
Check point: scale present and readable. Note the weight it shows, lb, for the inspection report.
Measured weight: 170 lb
